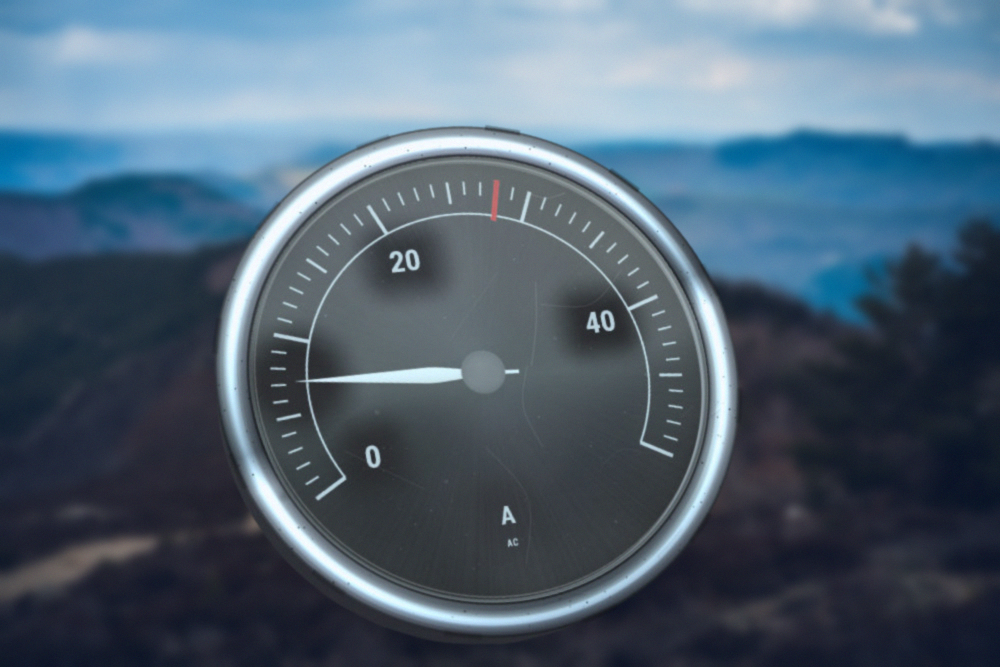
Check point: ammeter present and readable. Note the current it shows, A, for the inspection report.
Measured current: 7 A
